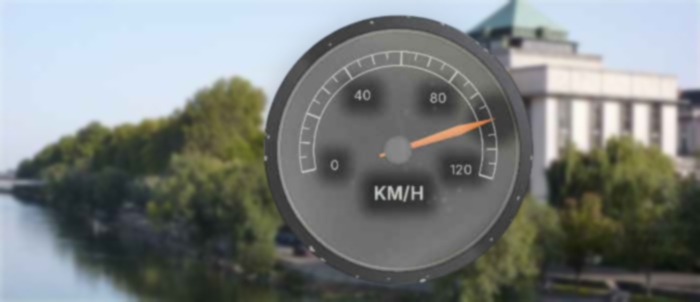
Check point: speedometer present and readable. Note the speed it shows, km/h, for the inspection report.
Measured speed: 100 km/h
